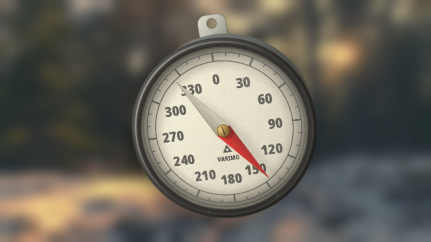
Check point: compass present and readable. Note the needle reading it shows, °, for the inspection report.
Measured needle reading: 145 °
